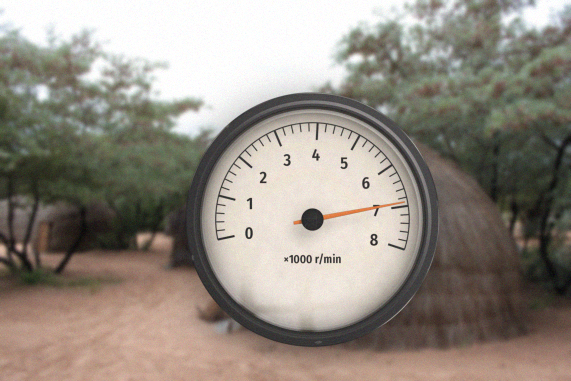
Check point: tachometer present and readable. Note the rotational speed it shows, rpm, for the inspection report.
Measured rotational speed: 6900 rpm
